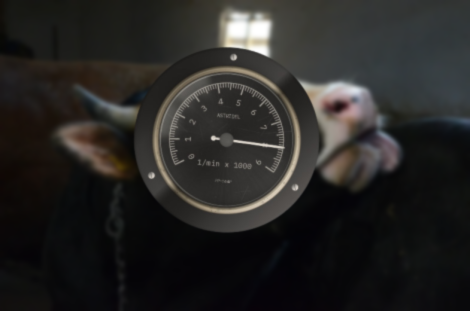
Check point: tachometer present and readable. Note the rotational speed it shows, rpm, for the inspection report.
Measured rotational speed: 8000 rpm
